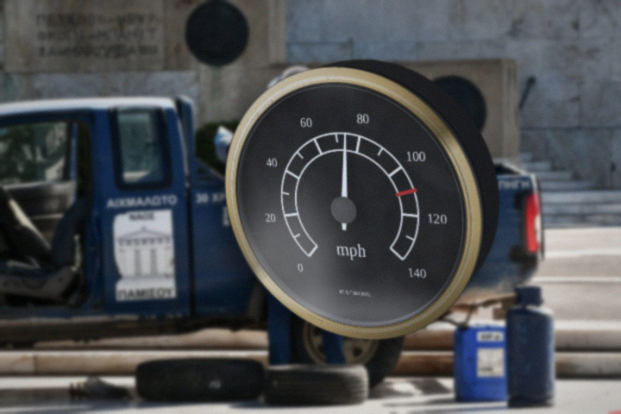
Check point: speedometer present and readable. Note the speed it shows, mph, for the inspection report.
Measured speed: 75 mph
